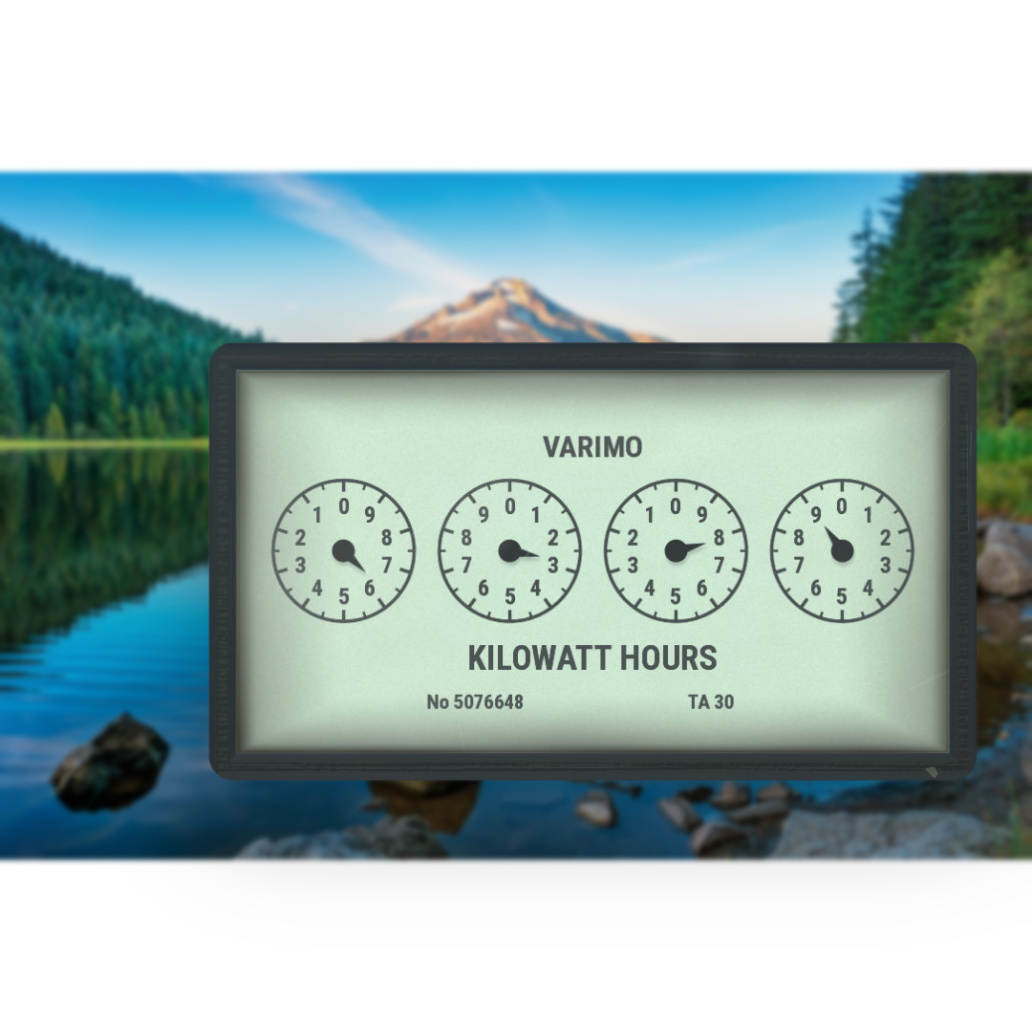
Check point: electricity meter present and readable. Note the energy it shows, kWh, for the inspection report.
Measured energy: 6279 kWh
